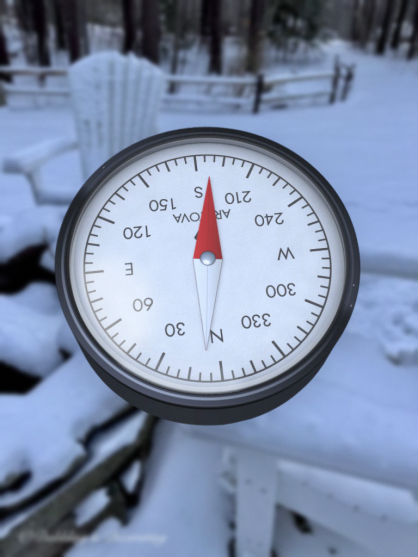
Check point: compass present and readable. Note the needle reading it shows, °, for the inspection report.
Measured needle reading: 187.5 °
